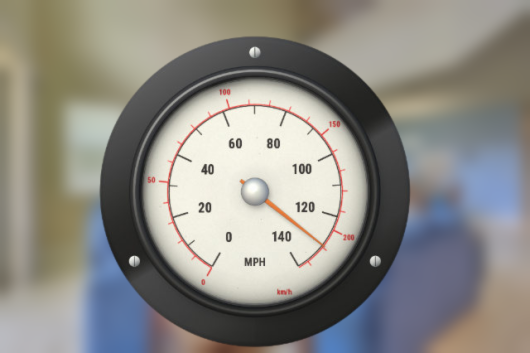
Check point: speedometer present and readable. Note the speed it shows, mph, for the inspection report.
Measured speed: 130 mph
